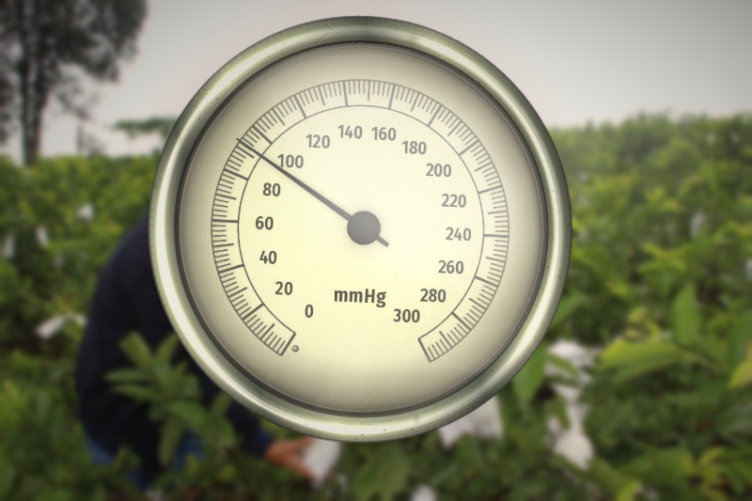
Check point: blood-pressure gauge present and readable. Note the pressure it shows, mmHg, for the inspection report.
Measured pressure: 92 mmHg
